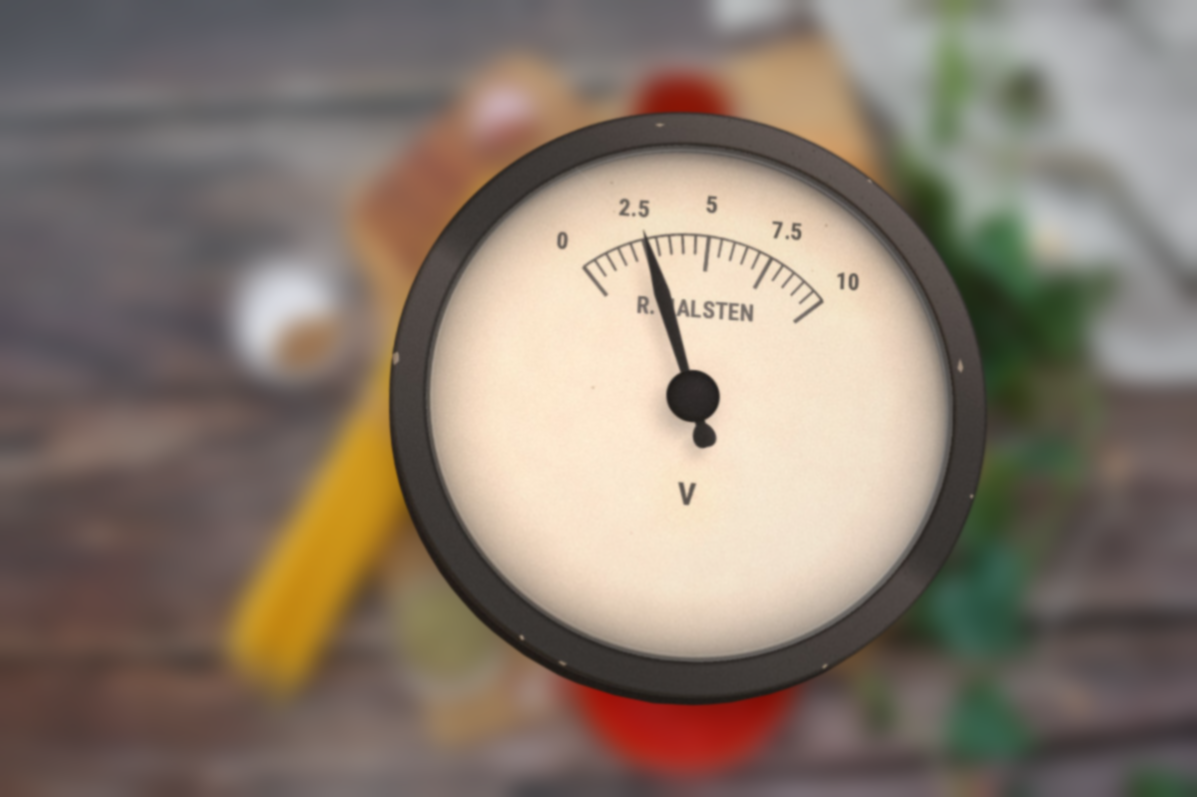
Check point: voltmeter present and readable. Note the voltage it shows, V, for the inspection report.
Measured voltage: 2.5 V
